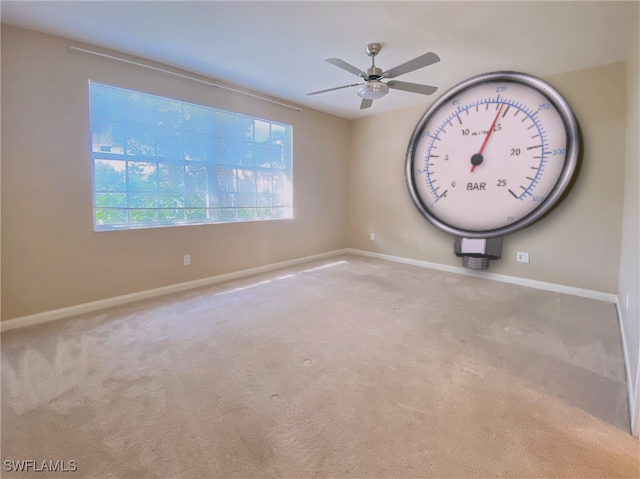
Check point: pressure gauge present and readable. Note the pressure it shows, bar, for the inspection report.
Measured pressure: 14.5 bar
